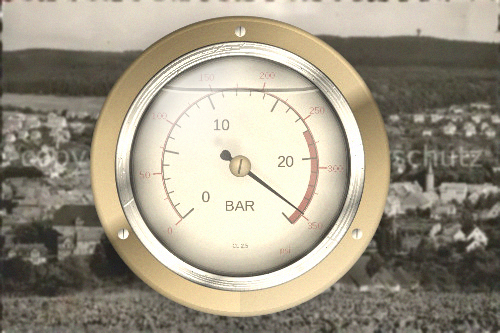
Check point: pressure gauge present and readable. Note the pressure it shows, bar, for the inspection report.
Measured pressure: 24 bar
